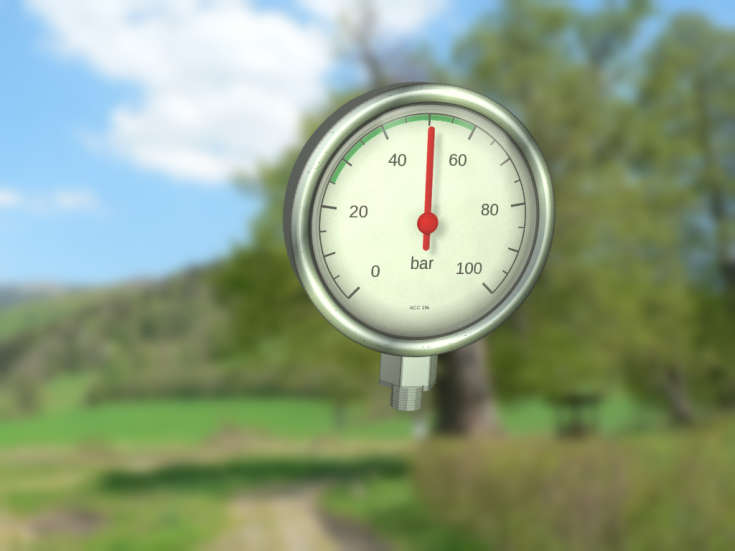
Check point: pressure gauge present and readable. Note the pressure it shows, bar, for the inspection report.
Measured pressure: 50 bar
